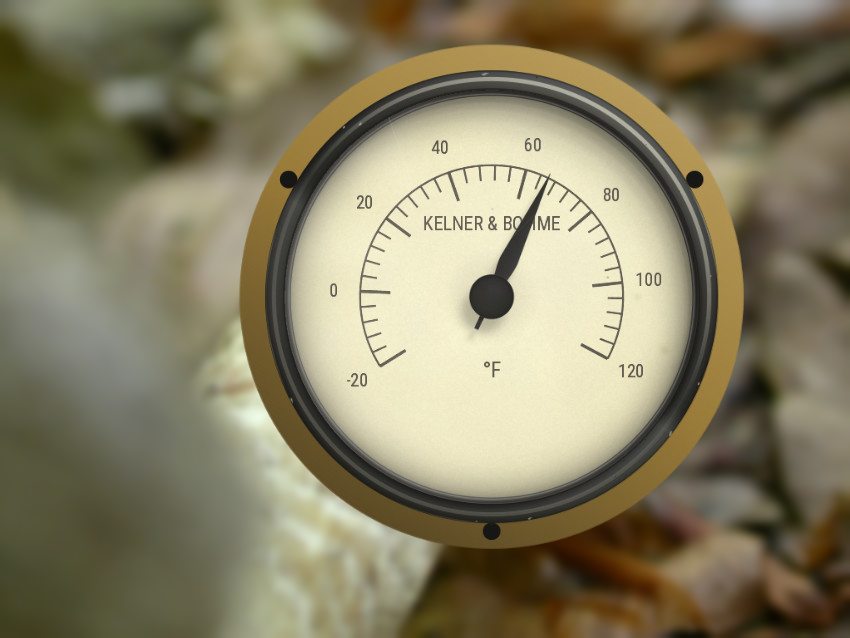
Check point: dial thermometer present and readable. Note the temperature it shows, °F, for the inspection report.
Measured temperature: 66 °F
